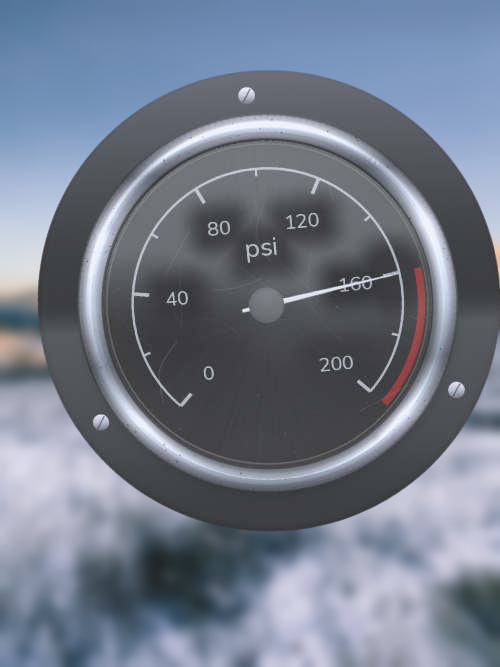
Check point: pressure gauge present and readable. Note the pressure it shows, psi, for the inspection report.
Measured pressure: 160 psi
